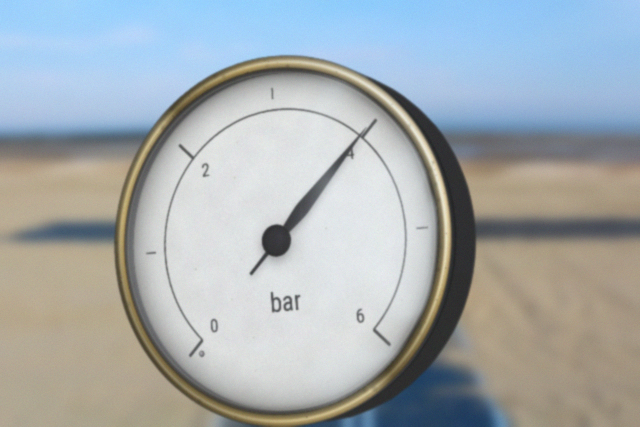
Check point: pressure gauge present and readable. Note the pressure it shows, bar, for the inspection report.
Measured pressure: 4 bar
